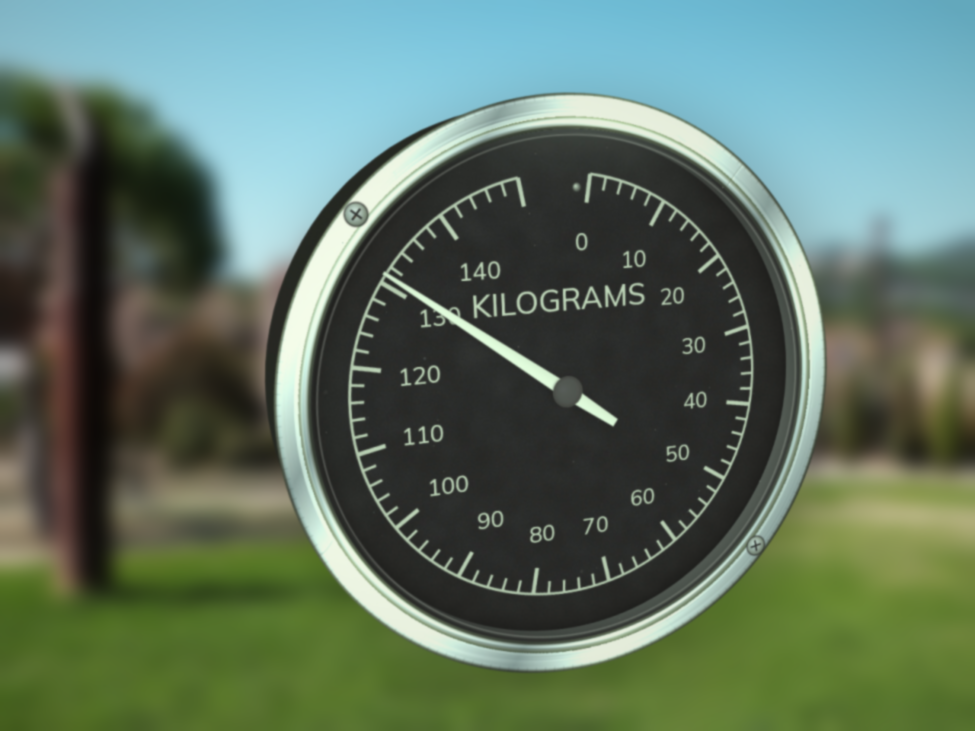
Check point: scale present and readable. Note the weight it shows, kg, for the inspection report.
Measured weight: 131 kg
